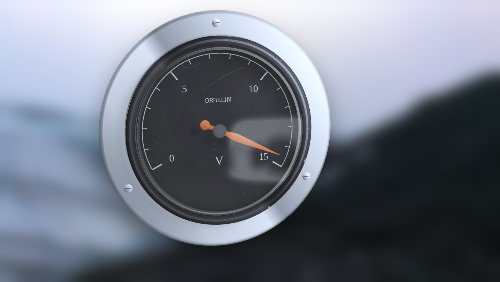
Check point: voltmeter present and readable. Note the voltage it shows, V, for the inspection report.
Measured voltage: 14.5 V
